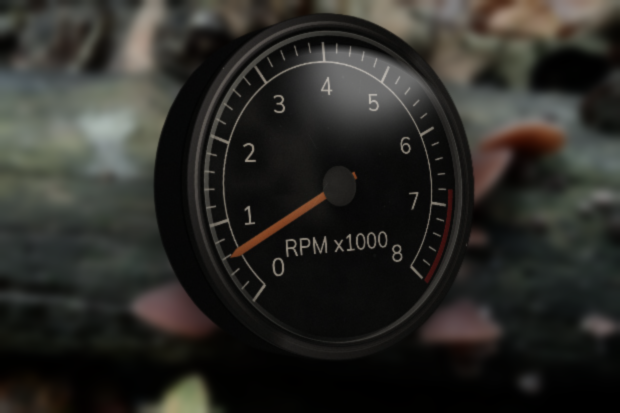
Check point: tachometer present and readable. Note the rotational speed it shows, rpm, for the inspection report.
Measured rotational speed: 600 rpm
